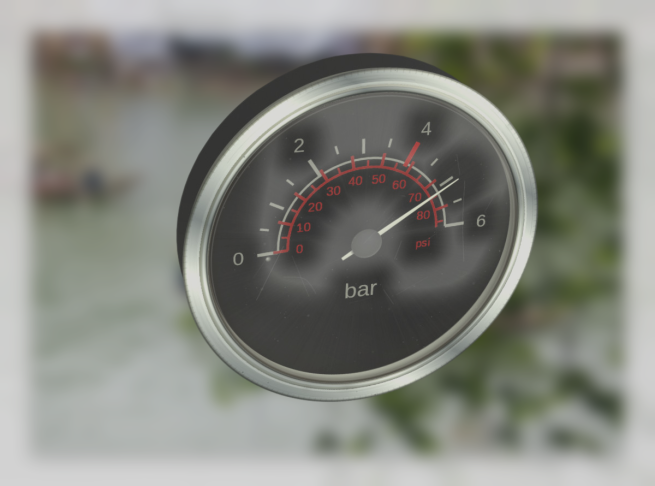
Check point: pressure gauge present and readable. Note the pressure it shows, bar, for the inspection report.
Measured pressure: 5 bar
